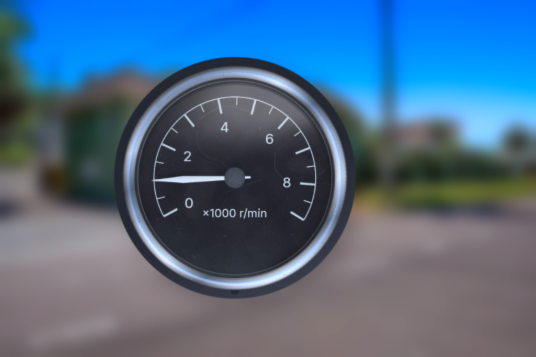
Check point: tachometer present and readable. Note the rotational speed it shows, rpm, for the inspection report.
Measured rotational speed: 1000 rpm
